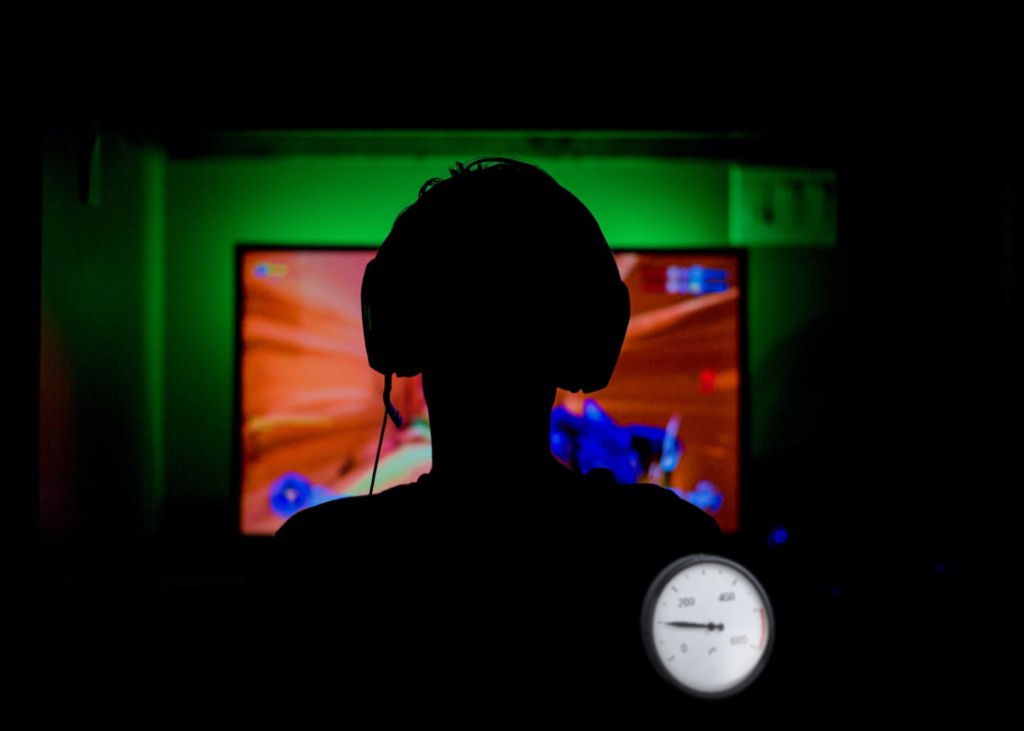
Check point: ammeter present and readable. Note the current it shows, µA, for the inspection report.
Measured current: 100 µA
